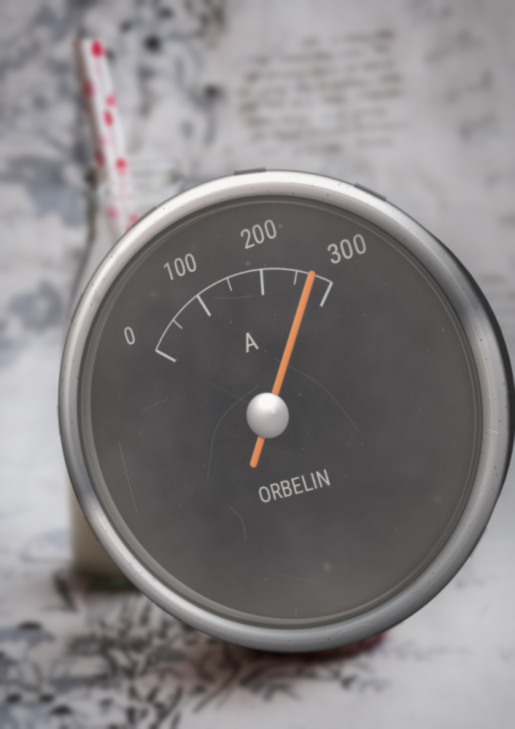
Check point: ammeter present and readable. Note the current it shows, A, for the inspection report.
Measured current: 275 A
